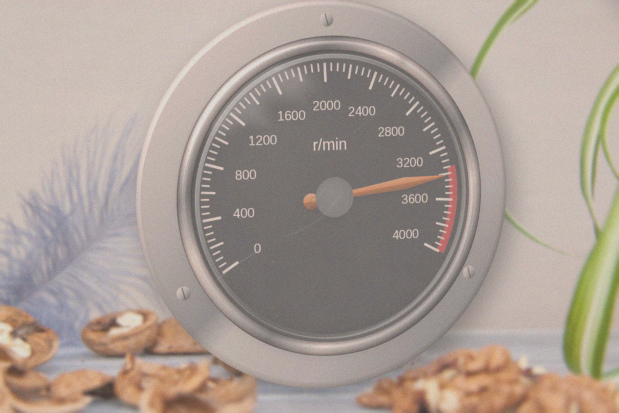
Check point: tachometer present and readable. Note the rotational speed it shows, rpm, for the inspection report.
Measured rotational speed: 3400 rpm
